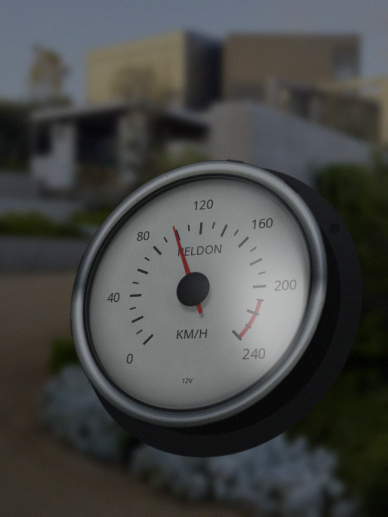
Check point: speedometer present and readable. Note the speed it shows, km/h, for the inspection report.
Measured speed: 100 km/h
